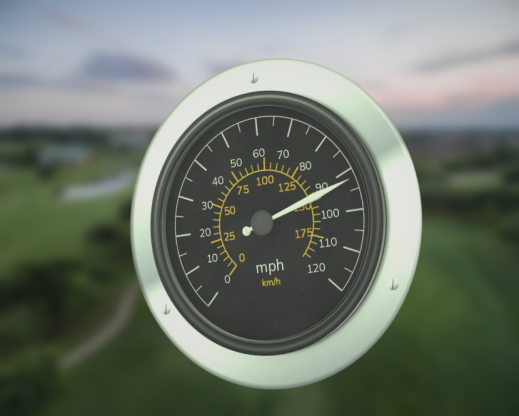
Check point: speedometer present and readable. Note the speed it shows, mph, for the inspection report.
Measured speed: 92.5 mph
